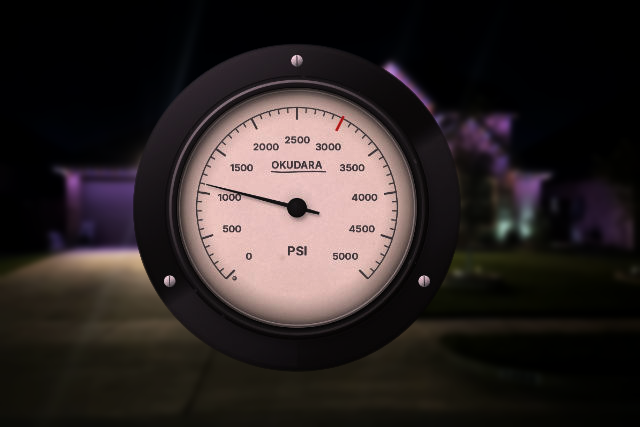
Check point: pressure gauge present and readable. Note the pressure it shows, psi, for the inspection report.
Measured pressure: 1100 psi
